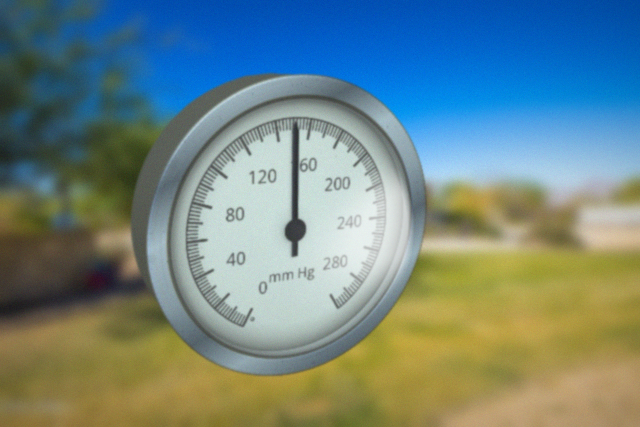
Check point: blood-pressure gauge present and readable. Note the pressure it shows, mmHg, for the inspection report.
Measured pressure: 150 mmHg
